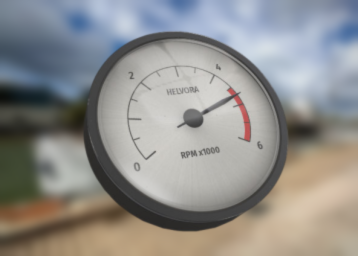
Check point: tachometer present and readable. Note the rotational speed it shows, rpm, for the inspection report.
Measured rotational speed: 4750 rpm
